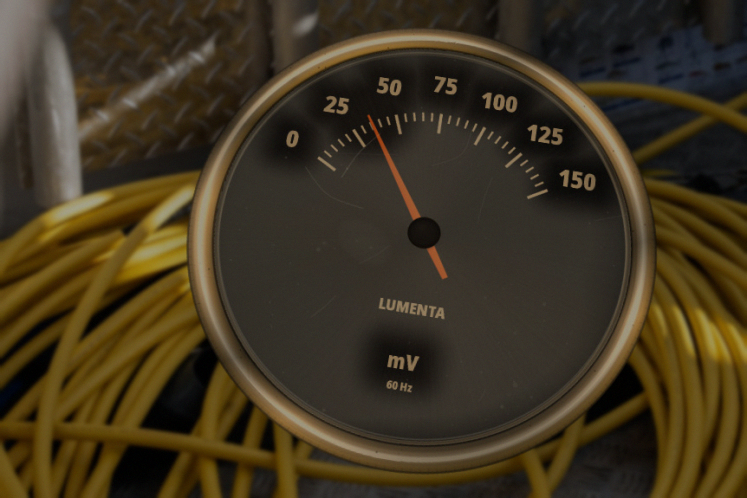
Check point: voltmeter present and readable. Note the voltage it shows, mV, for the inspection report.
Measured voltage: 35 mV
